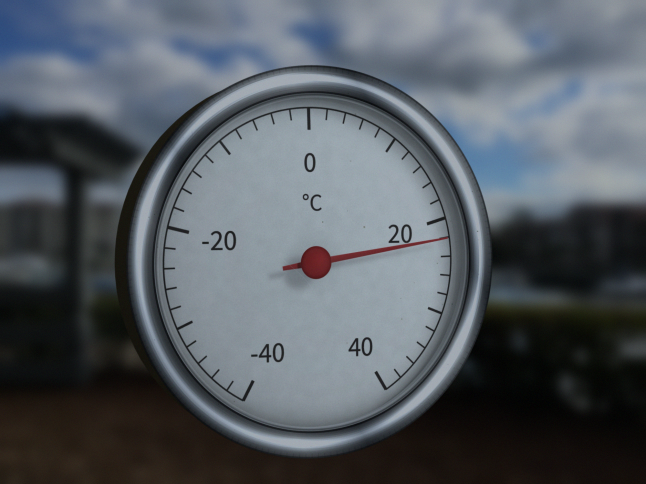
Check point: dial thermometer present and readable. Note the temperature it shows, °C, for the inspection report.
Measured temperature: 22 °C
